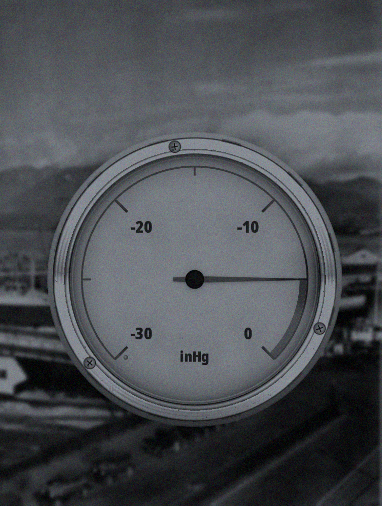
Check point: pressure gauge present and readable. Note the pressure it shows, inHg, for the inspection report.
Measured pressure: -5 inHg
